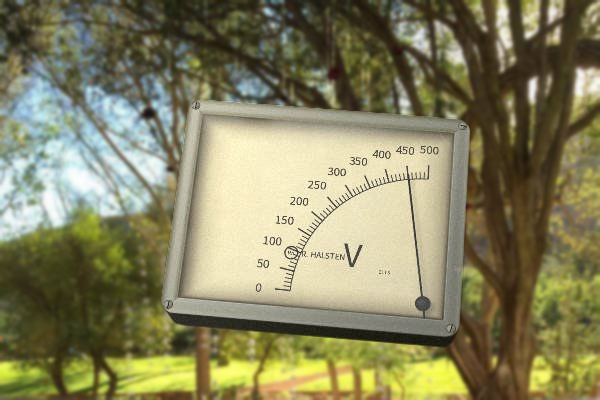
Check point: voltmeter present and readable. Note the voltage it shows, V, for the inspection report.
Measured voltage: 450 V
